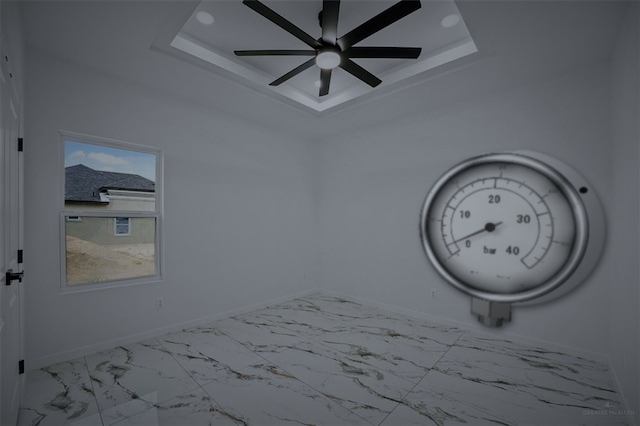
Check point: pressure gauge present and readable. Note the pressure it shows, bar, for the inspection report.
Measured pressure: 2 bar
